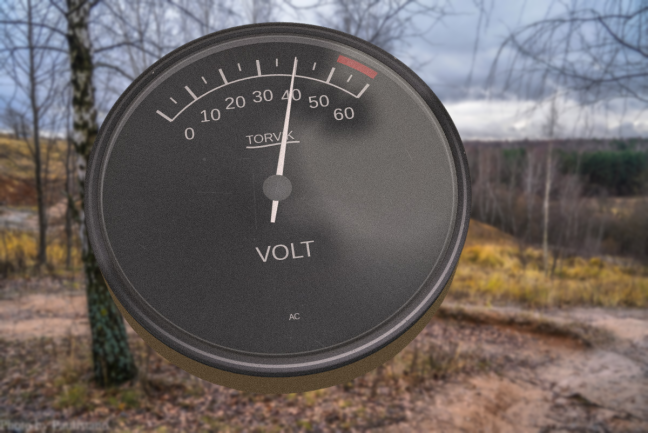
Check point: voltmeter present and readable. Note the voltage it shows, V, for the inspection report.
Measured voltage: 40 V
